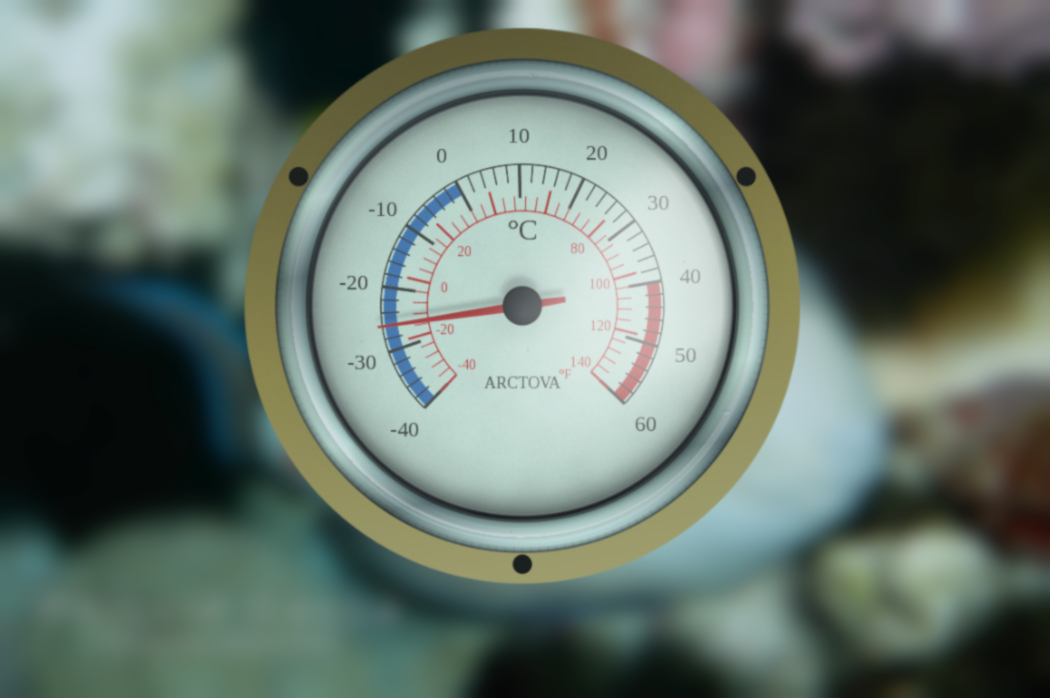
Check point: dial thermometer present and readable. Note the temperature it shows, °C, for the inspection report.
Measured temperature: -26 °C
